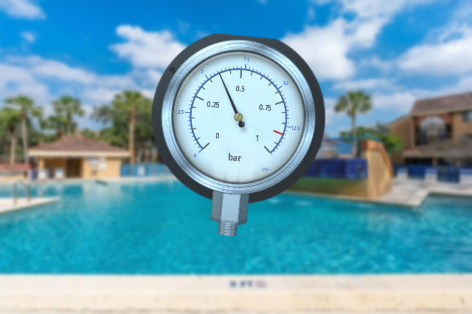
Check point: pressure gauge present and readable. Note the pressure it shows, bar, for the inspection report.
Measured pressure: 0.4 bar
